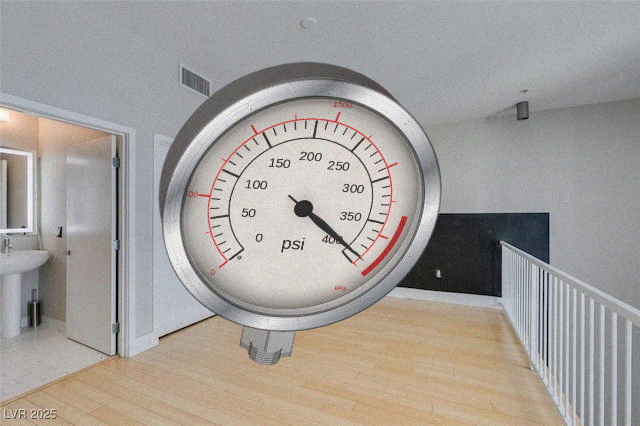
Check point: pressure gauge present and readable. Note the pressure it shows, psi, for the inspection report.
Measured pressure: 390 psi
